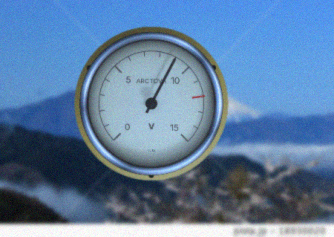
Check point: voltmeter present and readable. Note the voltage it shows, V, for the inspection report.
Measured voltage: 9 V
